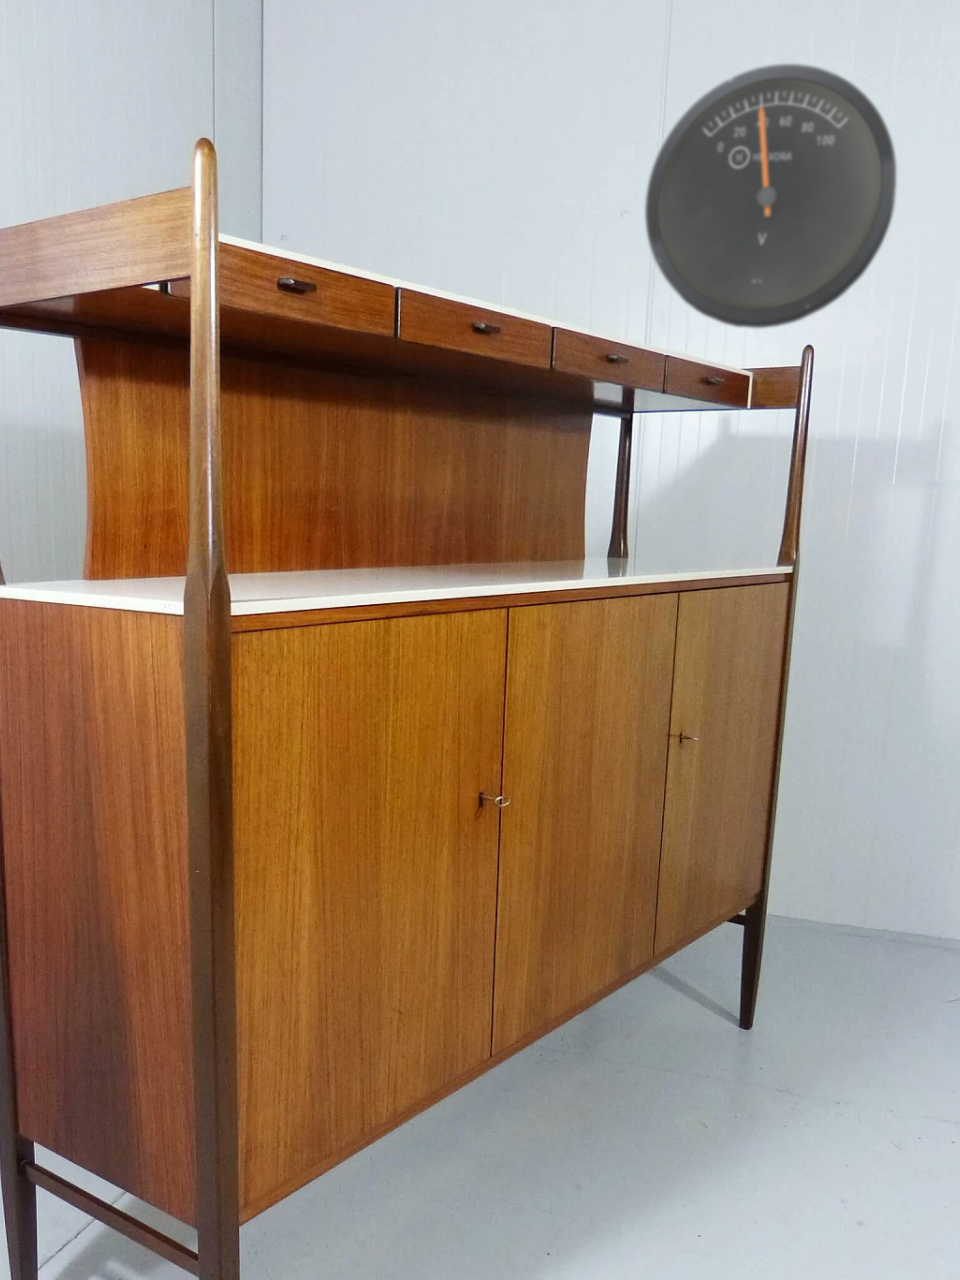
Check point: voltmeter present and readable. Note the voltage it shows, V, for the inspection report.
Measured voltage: 40 V
